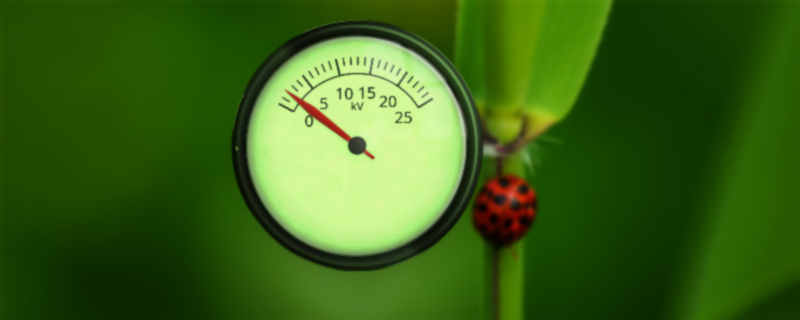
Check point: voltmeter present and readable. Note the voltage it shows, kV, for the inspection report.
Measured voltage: 2 kV
